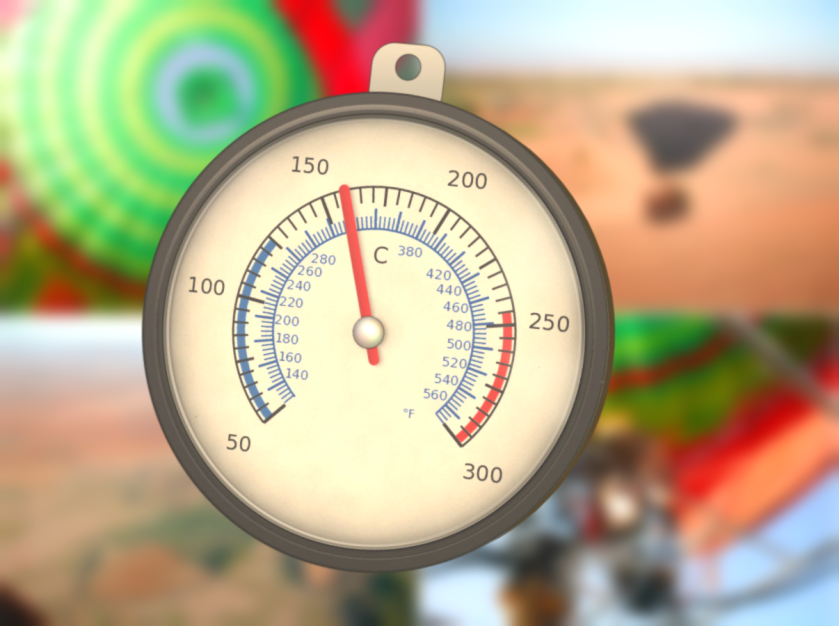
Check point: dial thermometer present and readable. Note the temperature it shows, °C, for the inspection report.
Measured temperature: 160 °C
